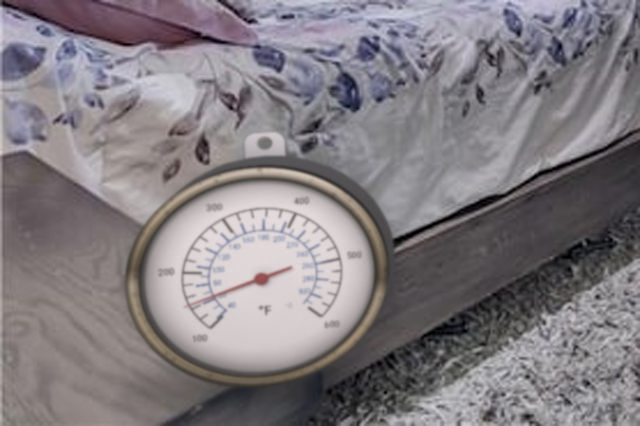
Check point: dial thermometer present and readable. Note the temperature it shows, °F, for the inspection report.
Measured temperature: 150 °F
